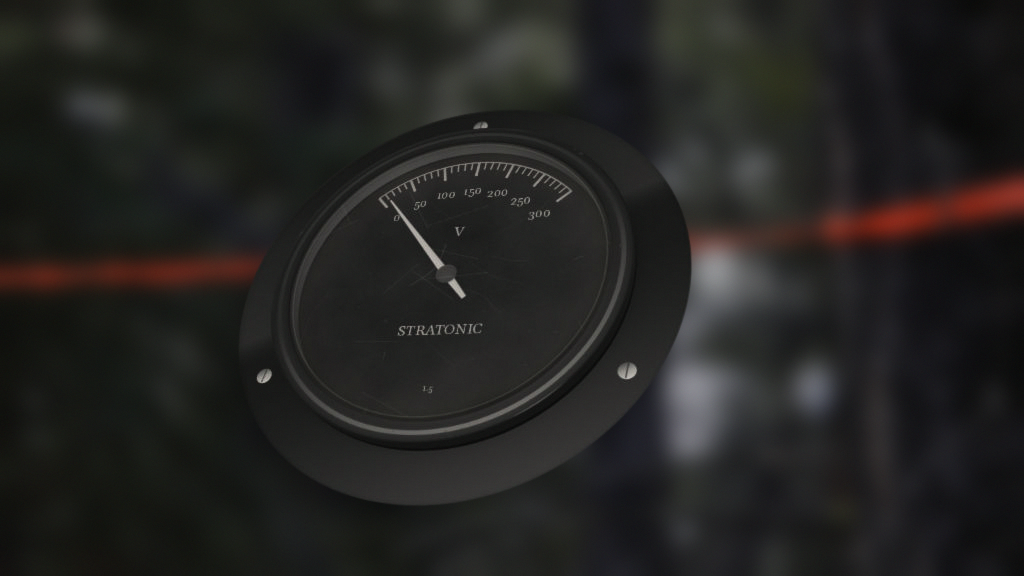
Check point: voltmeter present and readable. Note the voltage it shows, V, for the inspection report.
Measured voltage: 10 V
